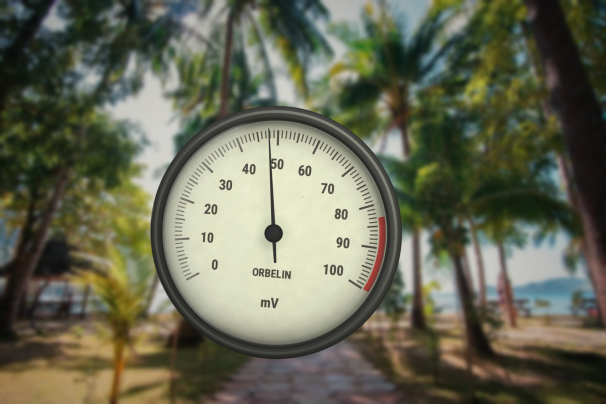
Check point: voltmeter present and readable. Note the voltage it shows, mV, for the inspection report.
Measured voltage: 48 mV
